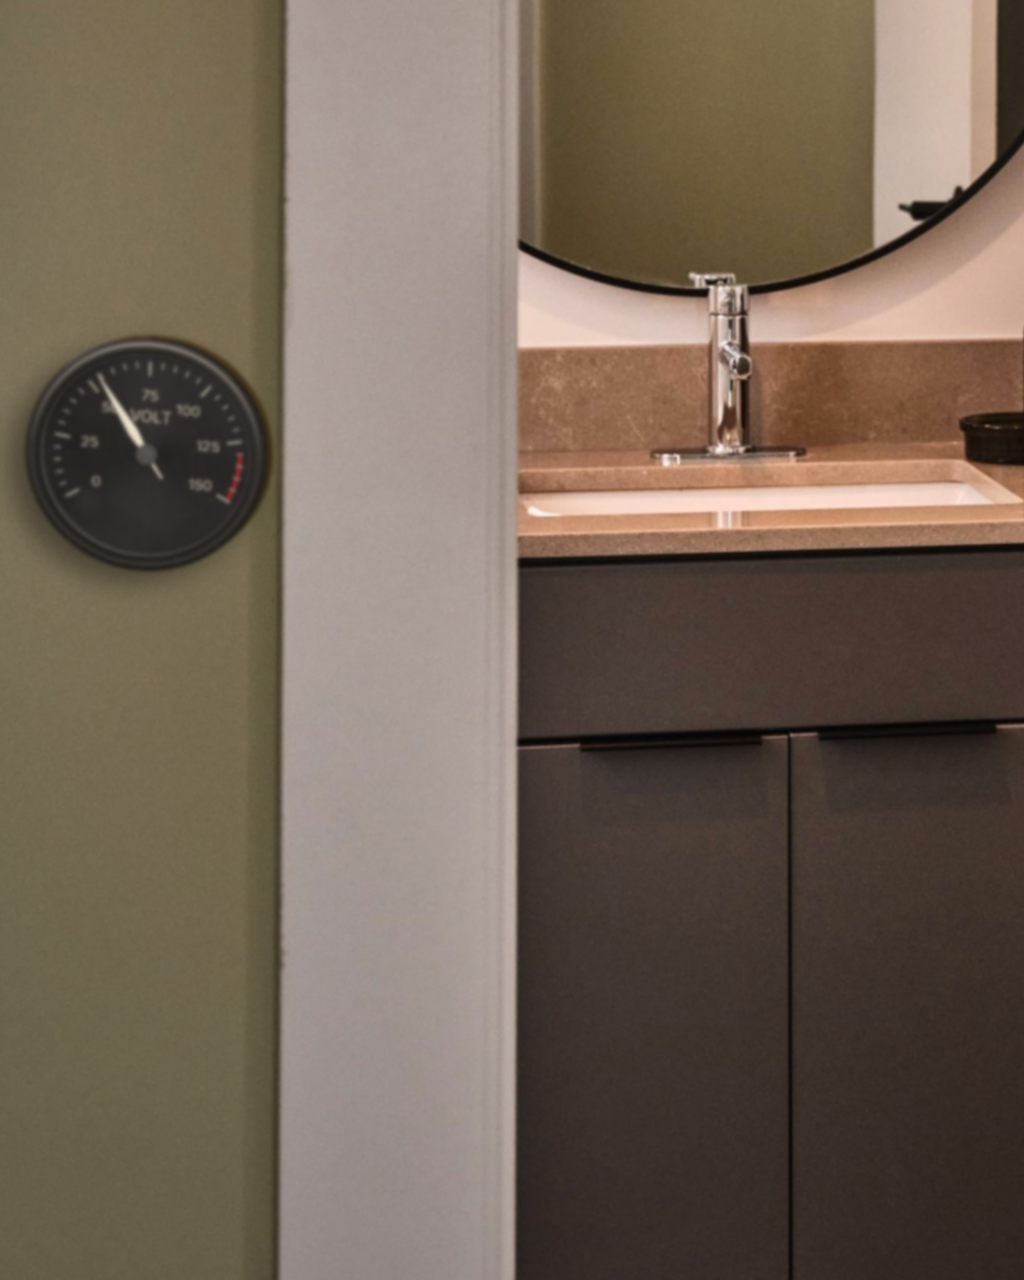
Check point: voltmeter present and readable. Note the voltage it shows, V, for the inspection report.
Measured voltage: 55 V
